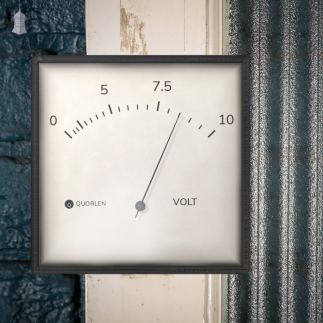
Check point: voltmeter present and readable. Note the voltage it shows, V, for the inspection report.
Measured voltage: 8.5 V
